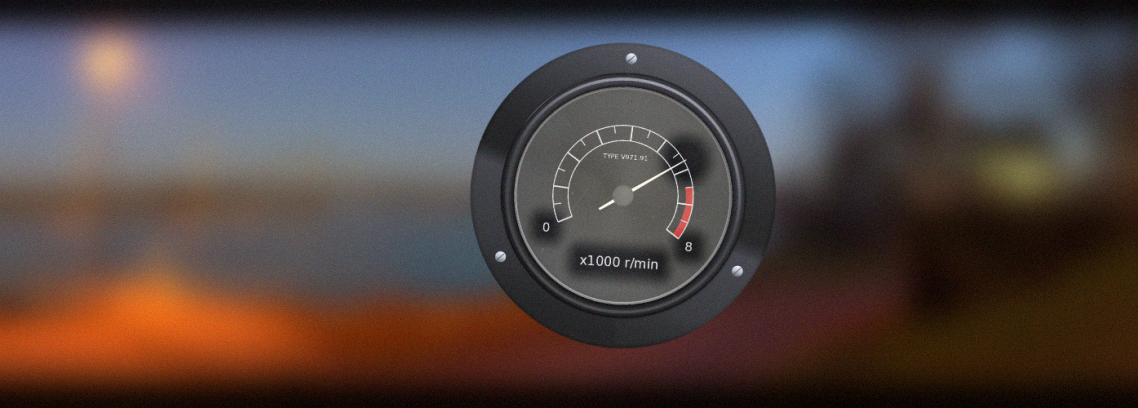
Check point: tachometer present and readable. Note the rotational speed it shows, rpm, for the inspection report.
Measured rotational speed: 5750 rpm
